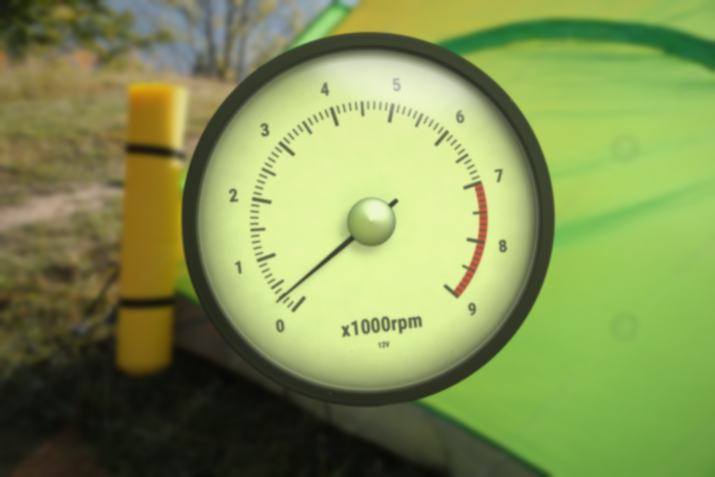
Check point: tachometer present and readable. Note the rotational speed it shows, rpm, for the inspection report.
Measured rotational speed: 300 rpm
